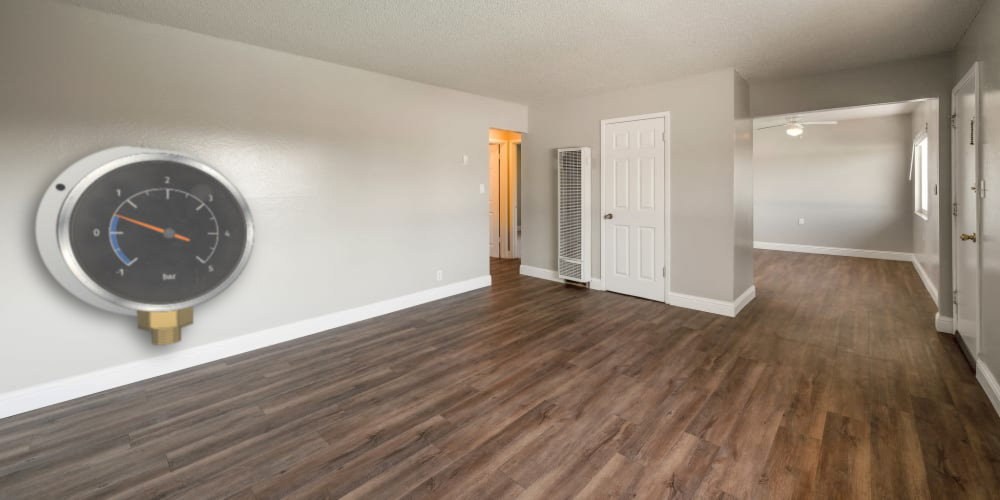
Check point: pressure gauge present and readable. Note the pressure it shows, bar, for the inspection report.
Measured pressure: 0.5 bar
